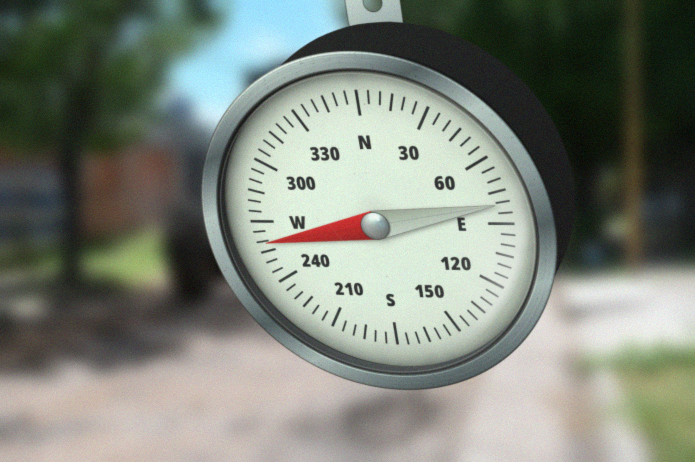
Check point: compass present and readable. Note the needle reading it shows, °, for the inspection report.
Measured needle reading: 260 °
